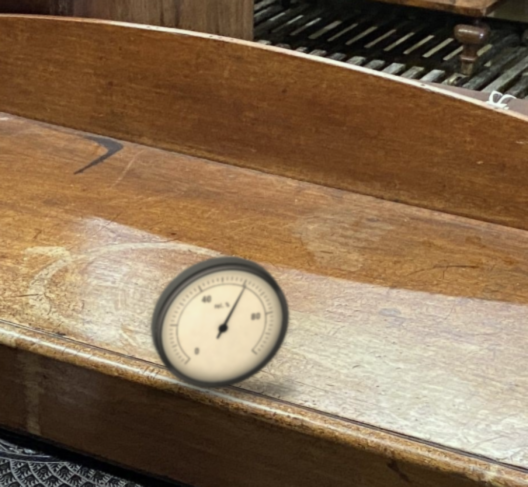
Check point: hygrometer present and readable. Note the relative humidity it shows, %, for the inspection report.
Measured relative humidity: 60 %
